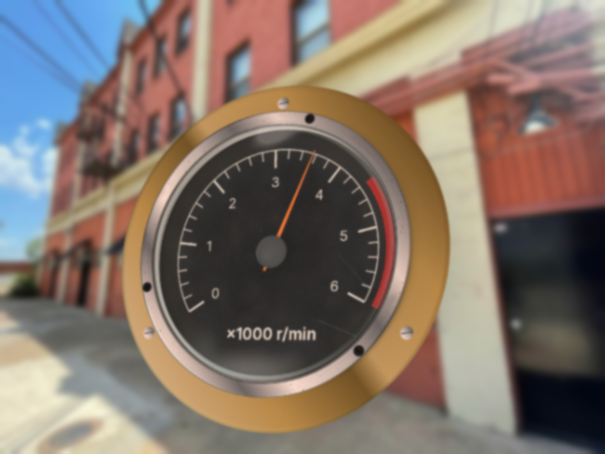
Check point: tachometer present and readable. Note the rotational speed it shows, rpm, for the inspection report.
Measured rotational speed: 3600 rpm
